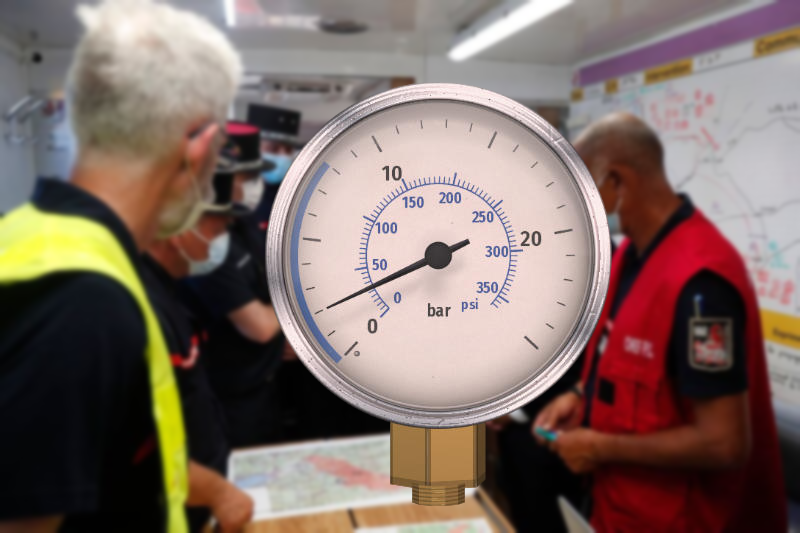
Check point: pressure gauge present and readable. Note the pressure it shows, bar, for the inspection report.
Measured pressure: 2 bar
